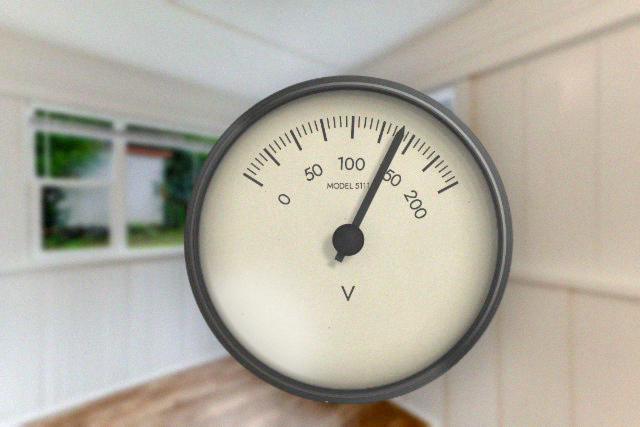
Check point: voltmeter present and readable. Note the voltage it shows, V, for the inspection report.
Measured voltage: 140 V
